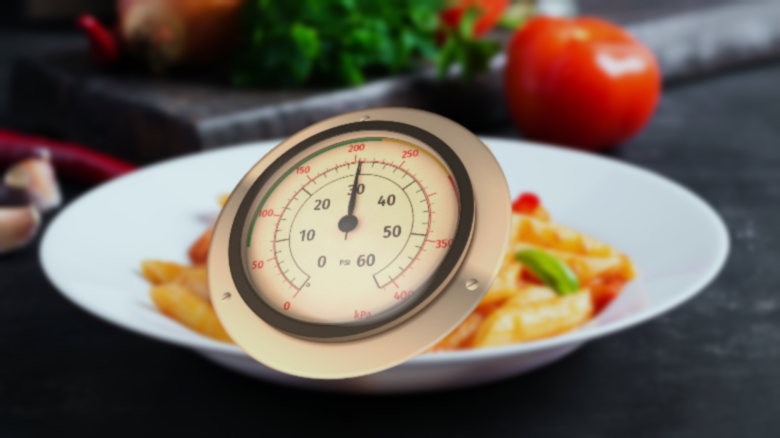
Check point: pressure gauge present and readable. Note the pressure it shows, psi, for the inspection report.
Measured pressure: 30 psi
